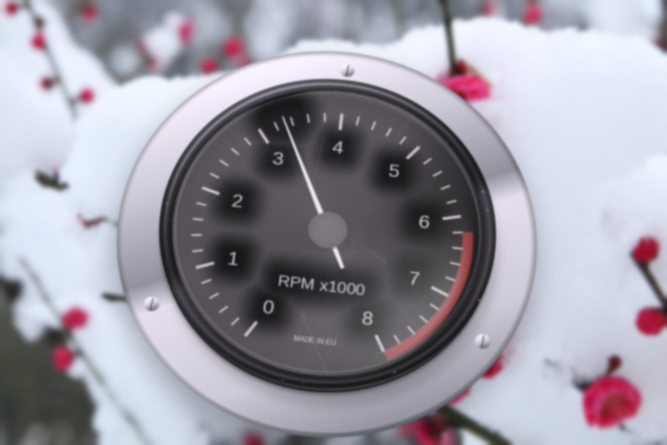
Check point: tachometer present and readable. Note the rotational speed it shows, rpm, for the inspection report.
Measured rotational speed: 3300 rpm
